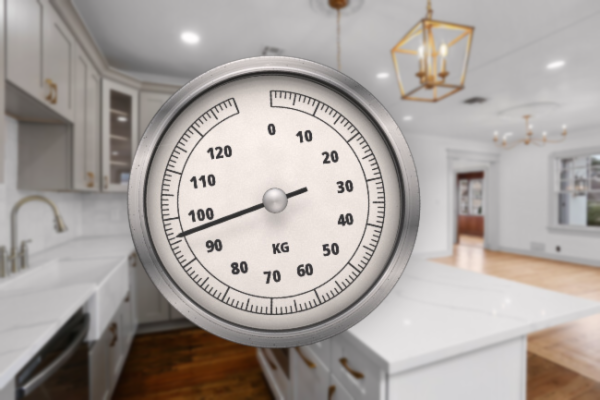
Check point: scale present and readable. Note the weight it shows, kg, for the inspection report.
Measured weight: 96 kg
